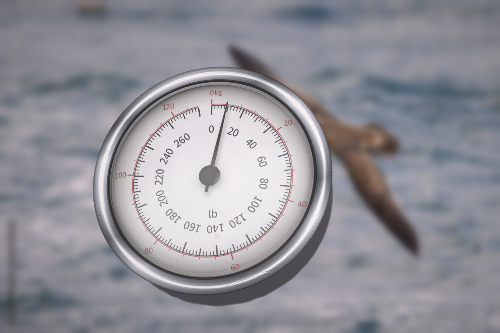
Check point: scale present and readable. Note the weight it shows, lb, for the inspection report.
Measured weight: 10 lb
